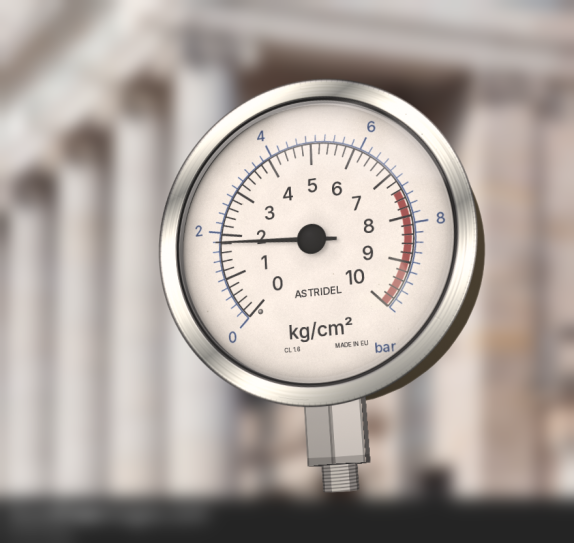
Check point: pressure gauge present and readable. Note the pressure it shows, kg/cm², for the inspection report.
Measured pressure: 1.8 kg/cm²
